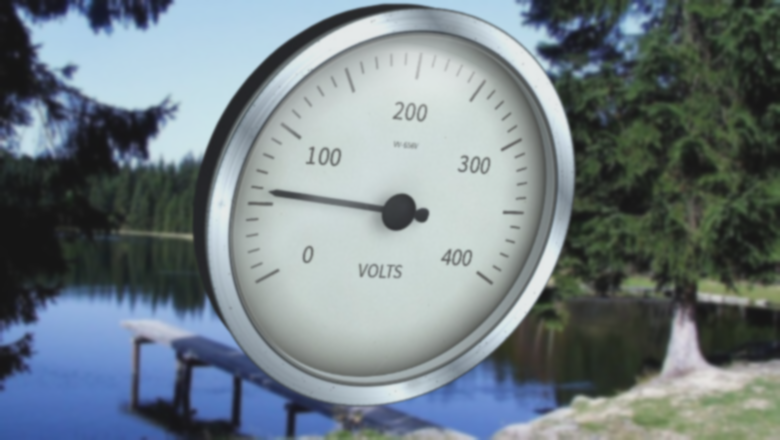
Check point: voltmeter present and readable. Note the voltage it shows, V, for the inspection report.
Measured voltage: 60 V
